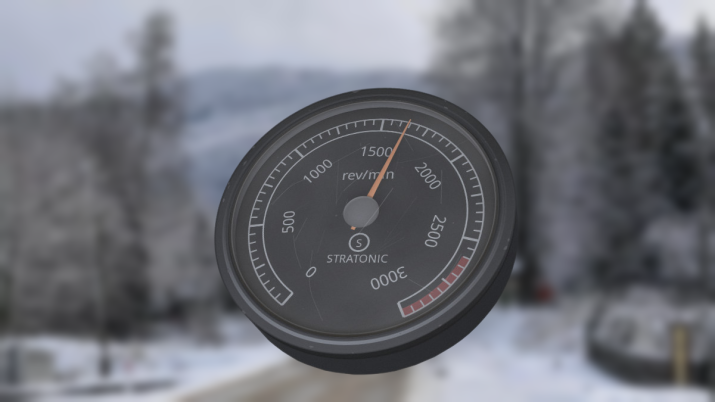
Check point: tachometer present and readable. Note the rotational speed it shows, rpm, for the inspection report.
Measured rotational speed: 1650 rpm
